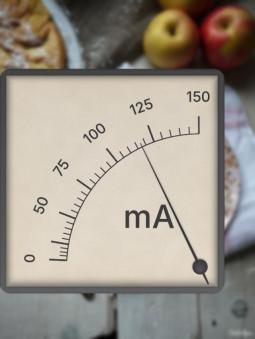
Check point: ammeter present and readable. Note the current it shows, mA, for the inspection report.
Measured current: 117.5 mA
